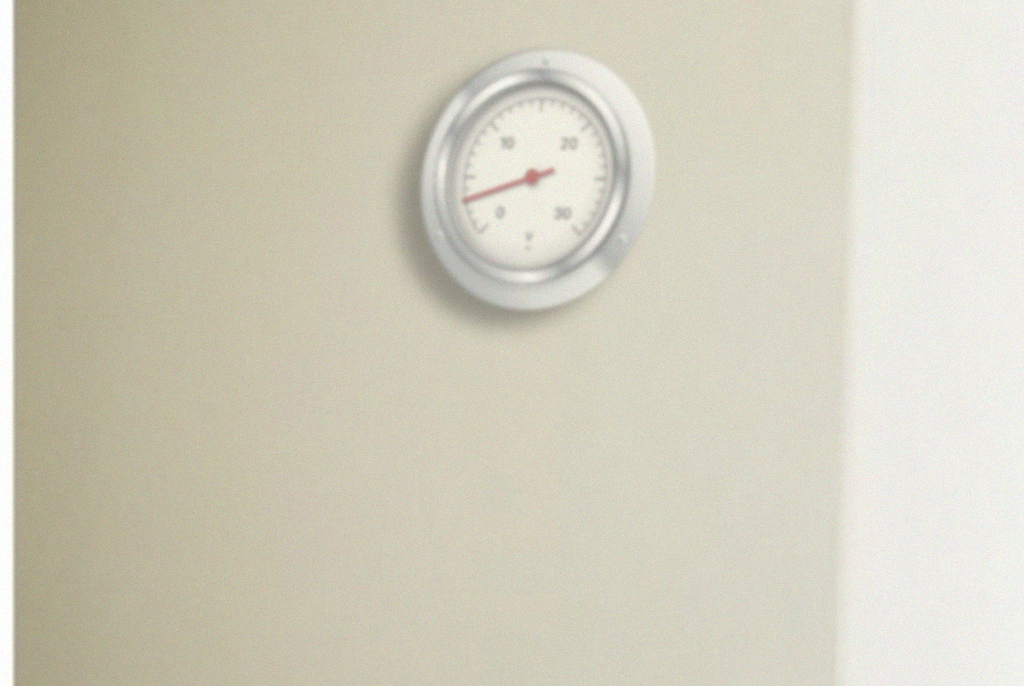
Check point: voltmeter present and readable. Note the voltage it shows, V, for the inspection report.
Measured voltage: 3 V
